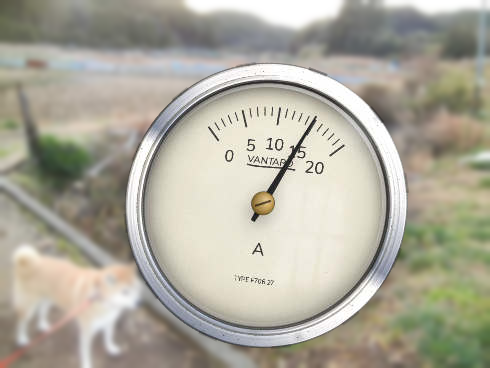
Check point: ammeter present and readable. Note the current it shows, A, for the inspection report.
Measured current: 15 A
